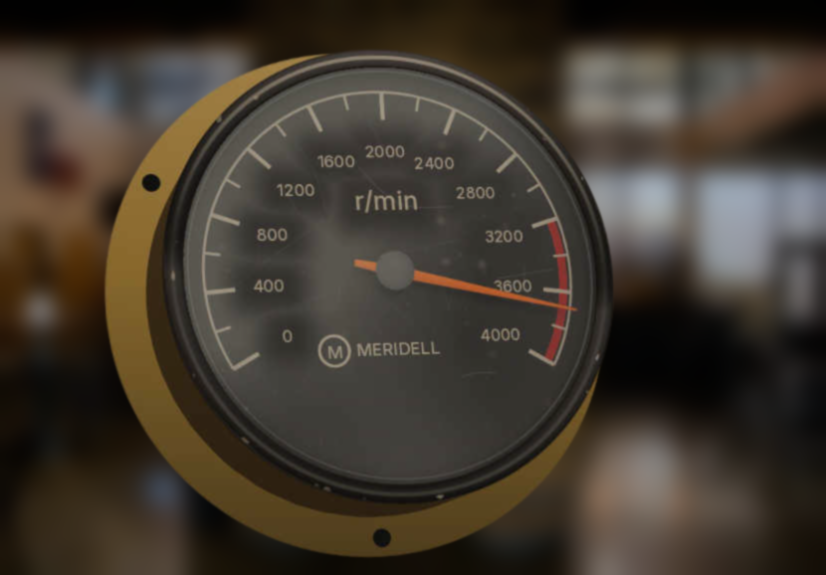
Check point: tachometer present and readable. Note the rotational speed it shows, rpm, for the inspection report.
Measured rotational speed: 3700 rpm
